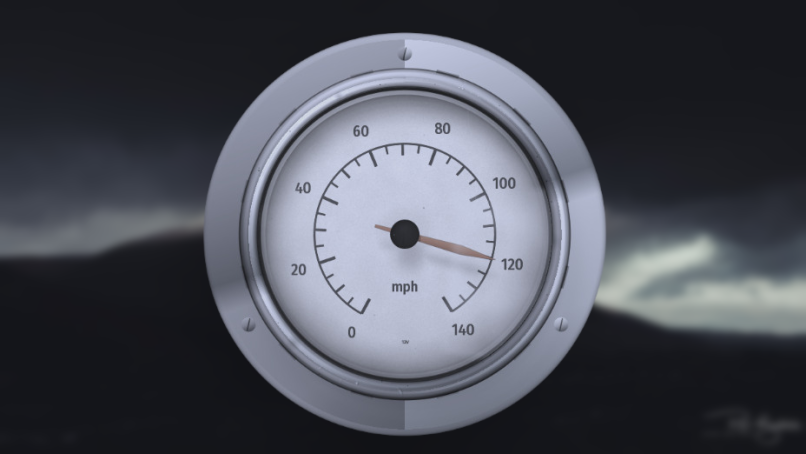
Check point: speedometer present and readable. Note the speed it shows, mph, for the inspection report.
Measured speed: 120 mph
